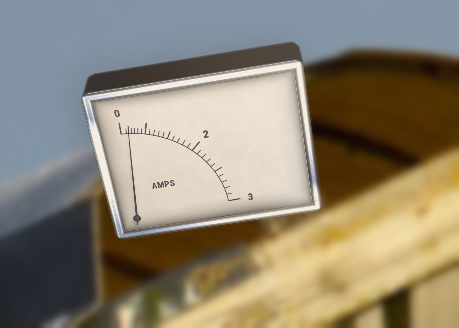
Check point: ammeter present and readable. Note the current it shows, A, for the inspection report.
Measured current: 0.5 A
